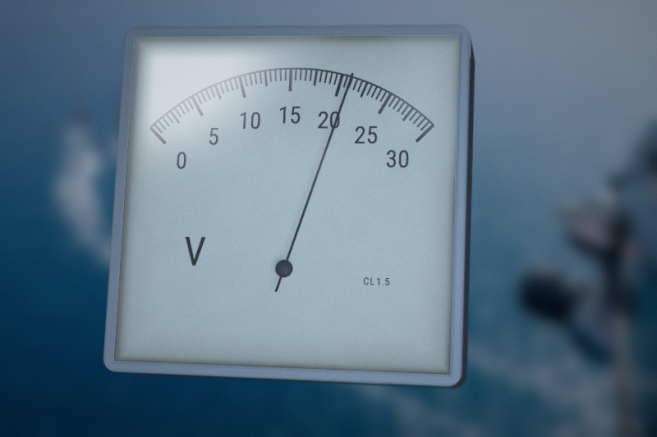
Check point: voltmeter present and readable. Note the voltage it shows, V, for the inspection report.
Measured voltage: 21 V
